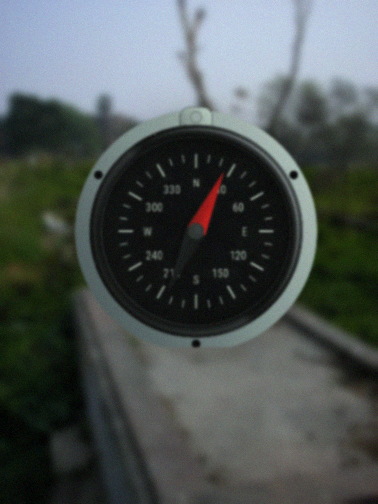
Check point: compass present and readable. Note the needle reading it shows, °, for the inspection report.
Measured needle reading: 25 °
